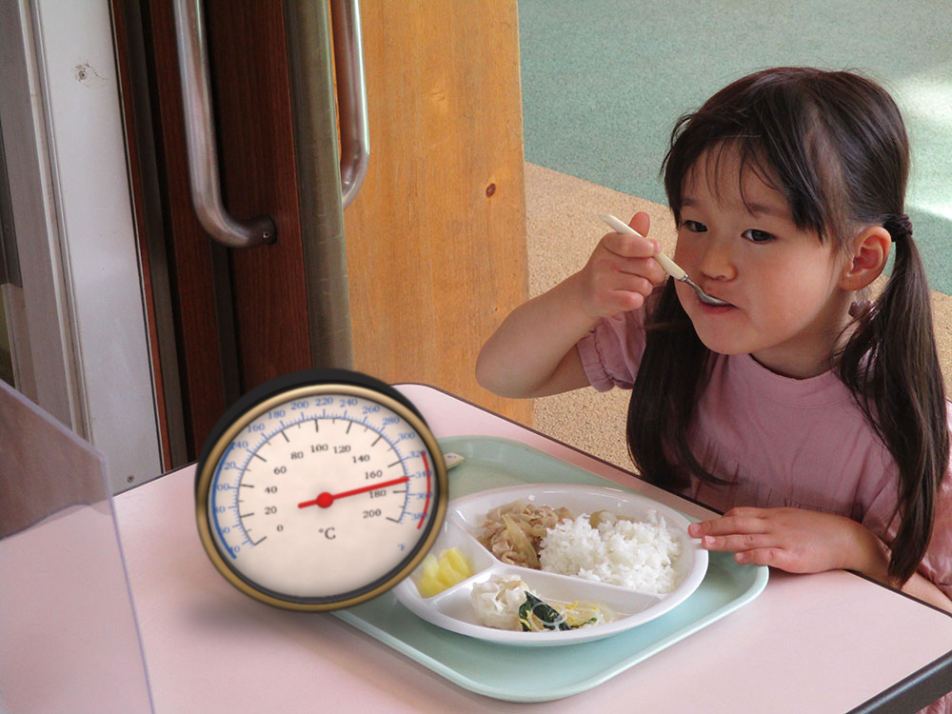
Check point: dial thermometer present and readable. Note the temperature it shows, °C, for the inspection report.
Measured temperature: 170 °C
